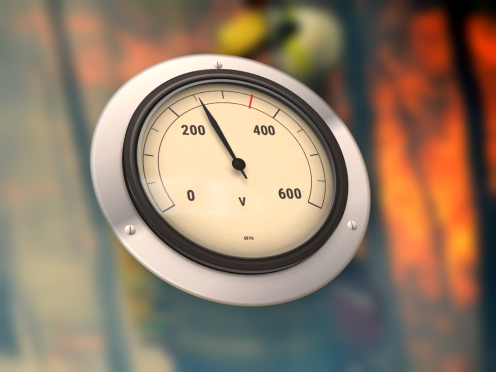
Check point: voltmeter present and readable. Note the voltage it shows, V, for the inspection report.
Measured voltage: 250 V
